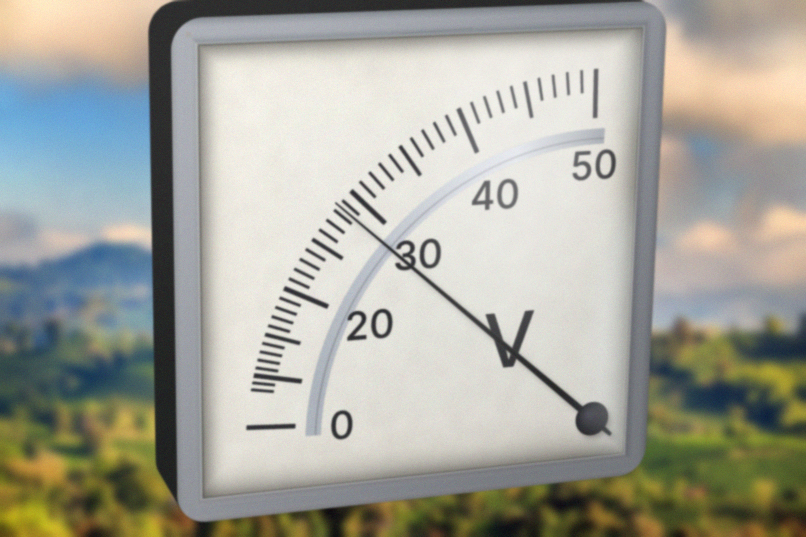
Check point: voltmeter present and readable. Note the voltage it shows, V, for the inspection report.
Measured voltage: 28.5 V
